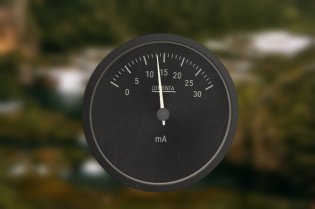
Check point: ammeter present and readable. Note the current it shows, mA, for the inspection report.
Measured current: 13 mA
